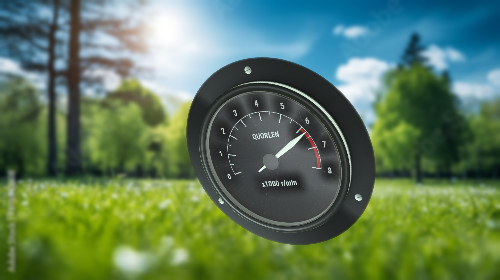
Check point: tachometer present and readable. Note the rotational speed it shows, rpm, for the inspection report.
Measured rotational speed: 6250 rpm
